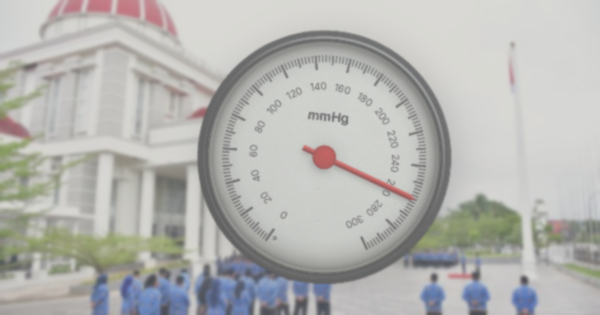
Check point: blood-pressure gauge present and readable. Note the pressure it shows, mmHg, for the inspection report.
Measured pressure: 260 mmHg
